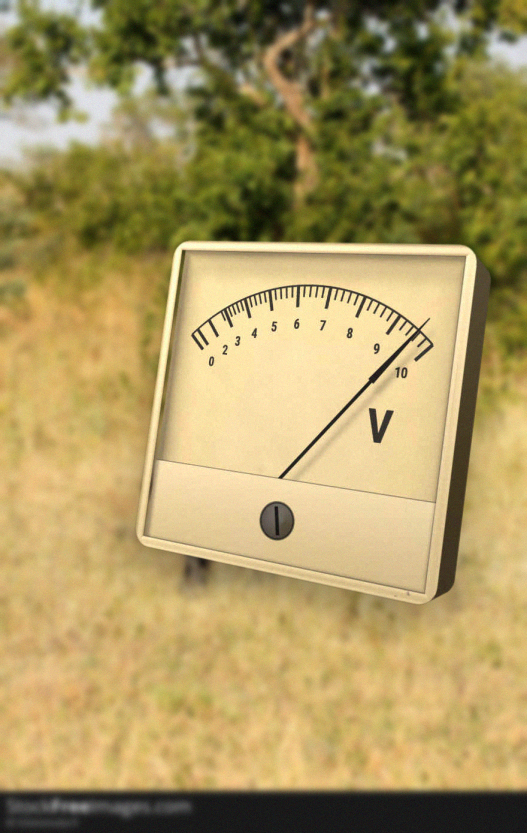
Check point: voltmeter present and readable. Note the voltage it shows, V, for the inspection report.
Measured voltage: 9.6 V
